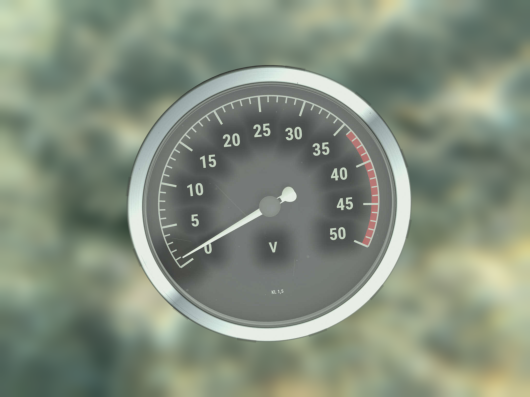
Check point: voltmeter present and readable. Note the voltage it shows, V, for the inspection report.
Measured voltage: 1 V
